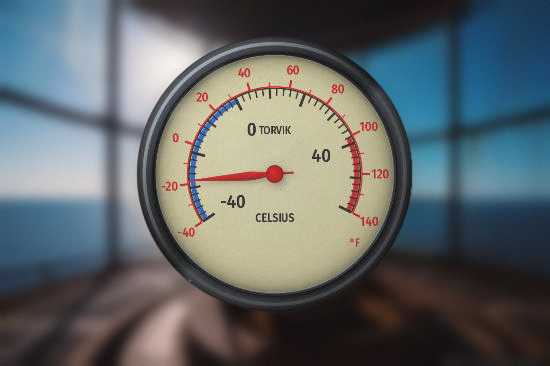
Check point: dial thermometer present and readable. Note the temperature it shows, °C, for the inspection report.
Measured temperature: -28 °C
